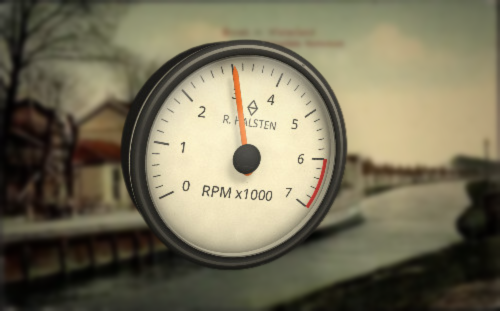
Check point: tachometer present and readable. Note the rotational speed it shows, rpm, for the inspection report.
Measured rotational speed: 3000 rpm
